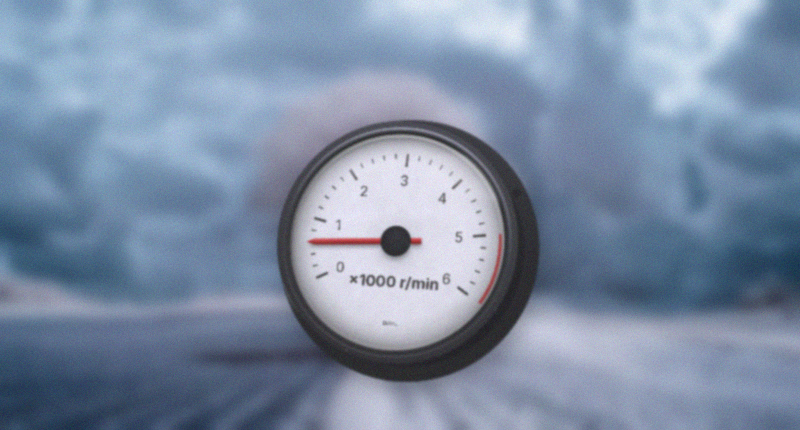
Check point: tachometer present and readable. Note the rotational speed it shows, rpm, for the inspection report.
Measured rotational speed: 600 rpm
